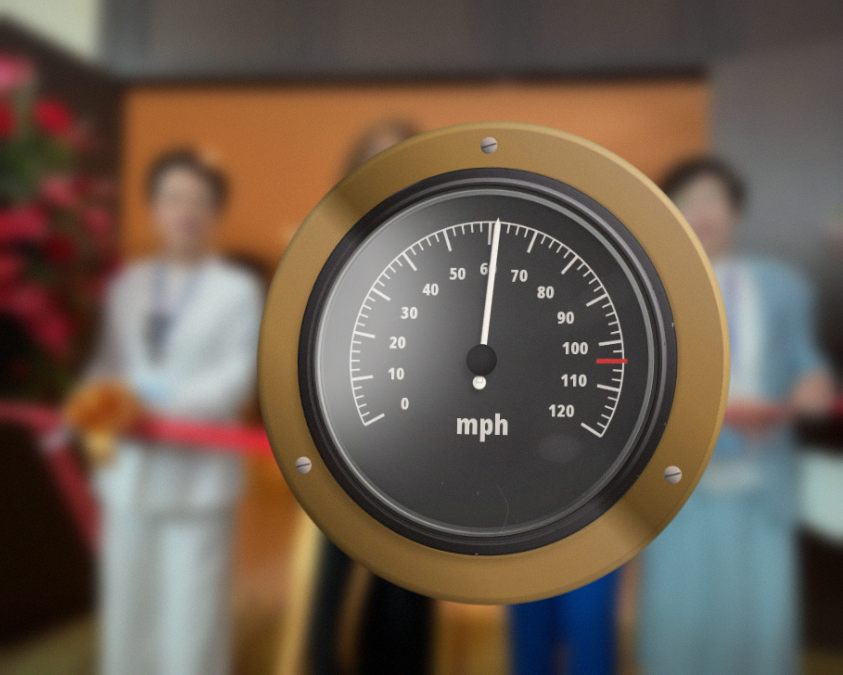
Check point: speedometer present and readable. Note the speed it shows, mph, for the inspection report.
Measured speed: 62 mph
